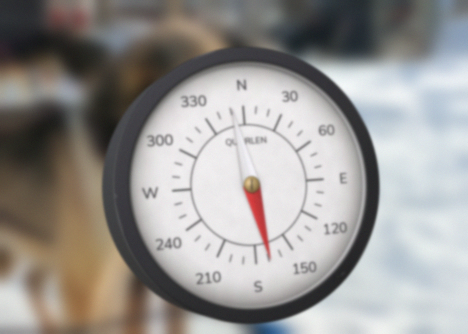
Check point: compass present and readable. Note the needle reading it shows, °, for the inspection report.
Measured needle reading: 170 °
